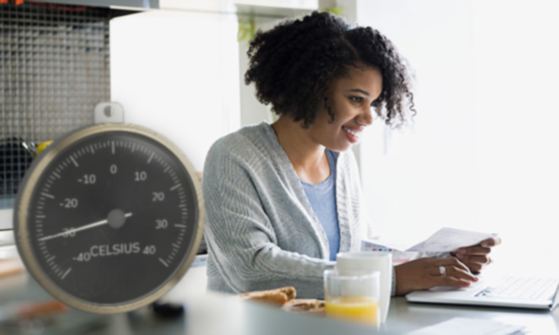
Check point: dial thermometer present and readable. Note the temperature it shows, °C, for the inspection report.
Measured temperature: -30 °C
